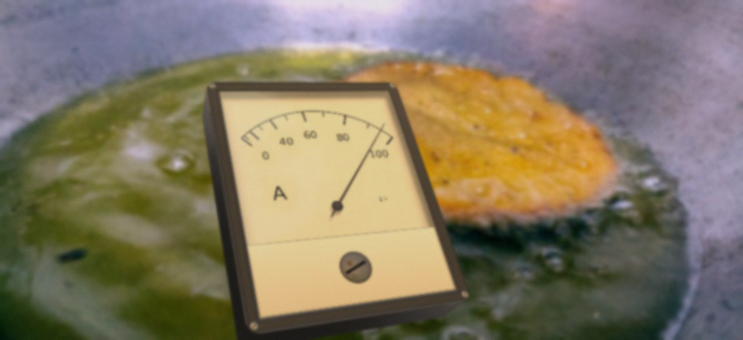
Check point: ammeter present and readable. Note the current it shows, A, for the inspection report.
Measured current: 95 A
